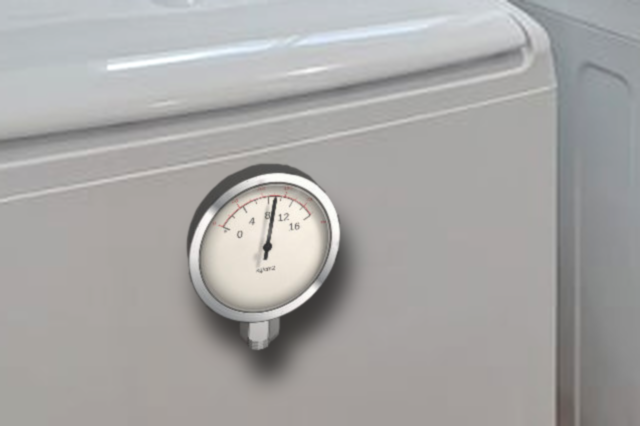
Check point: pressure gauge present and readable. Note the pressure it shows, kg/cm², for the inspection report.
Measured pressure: 9 kg/cm²
